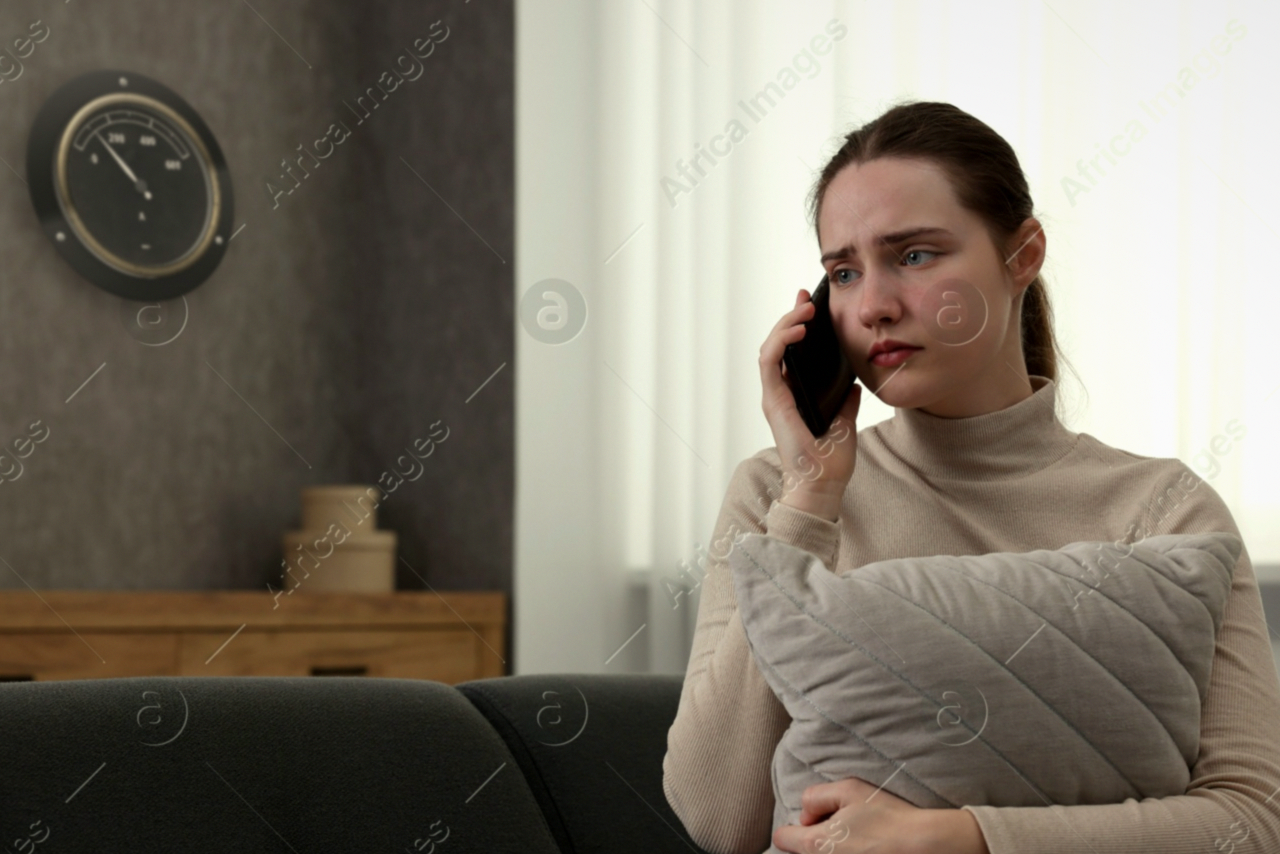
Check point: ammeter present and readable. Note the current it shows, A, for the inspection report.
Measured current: 100 A
